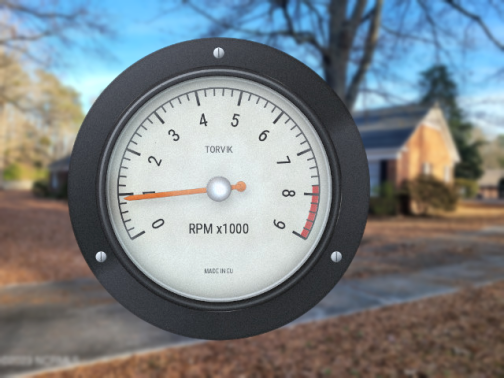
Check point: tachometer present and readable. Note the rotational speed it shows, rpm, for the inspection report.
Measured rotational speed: 900 rpm
